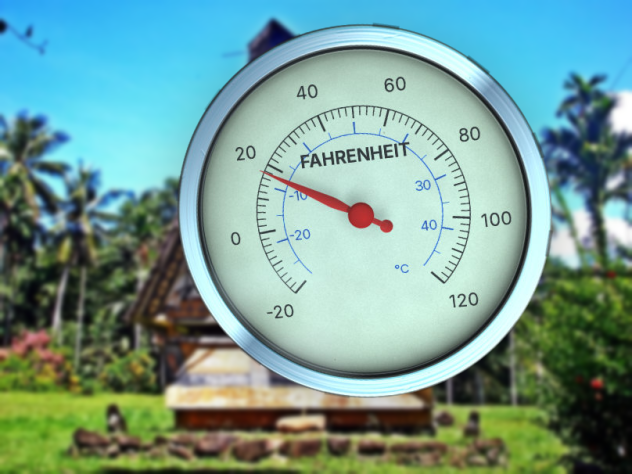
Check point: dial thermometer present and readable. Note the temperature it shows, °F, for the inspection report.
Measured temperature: 18 °F
